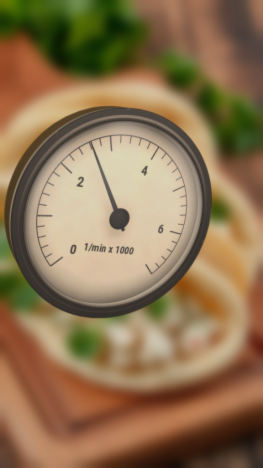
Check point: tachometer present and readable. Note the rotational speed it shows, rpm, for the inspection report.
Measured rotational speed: 2600 rpm
